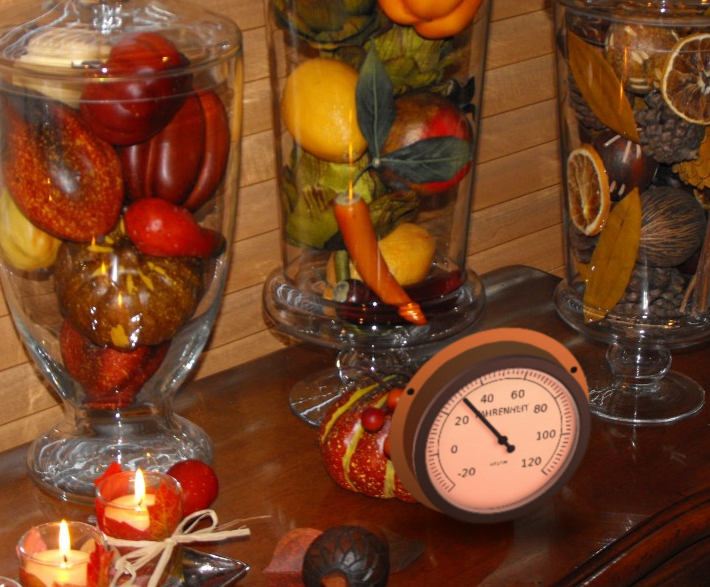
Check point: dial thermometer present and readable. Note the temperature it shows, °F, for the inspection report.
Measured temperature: 30 °F
